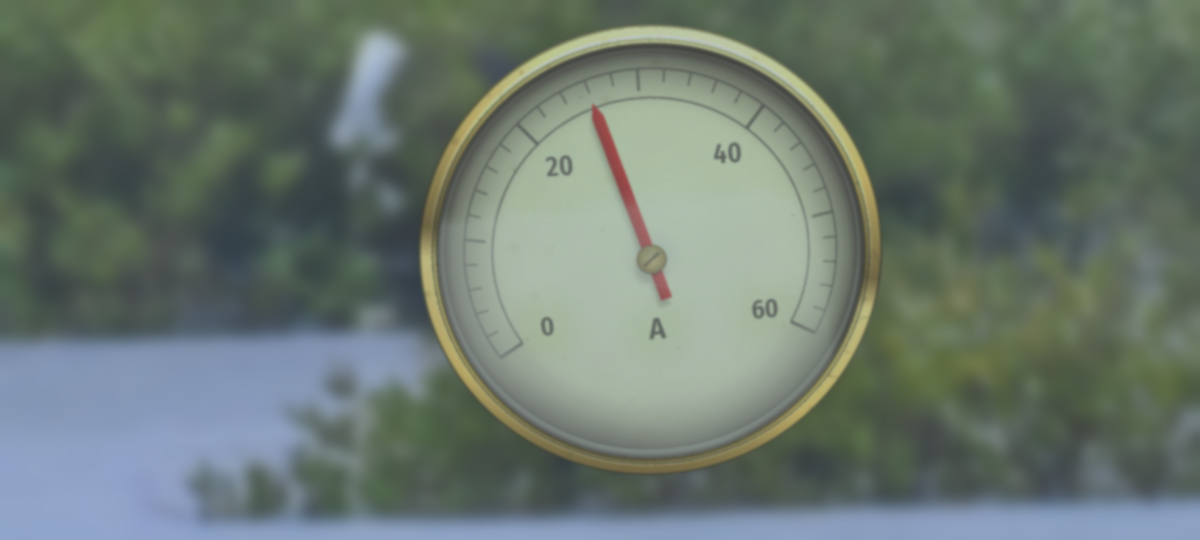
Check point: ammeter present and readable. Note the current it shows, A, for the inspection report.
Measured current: 26 A
